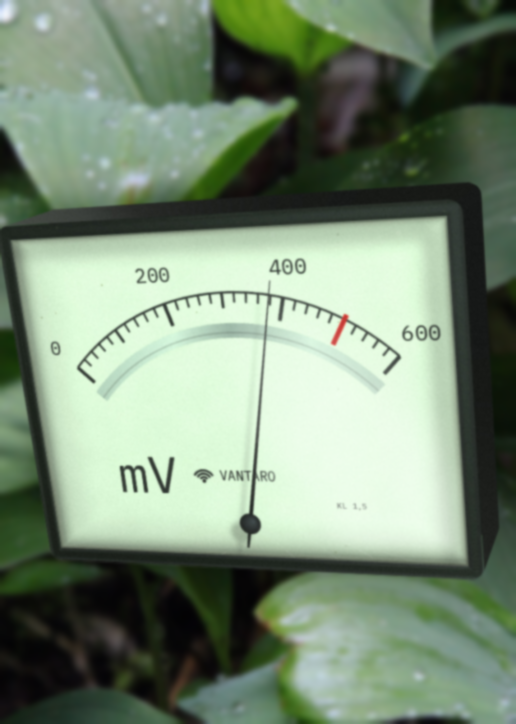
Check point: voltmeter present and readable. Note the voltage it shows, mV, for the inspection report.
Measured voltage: 380 mV
